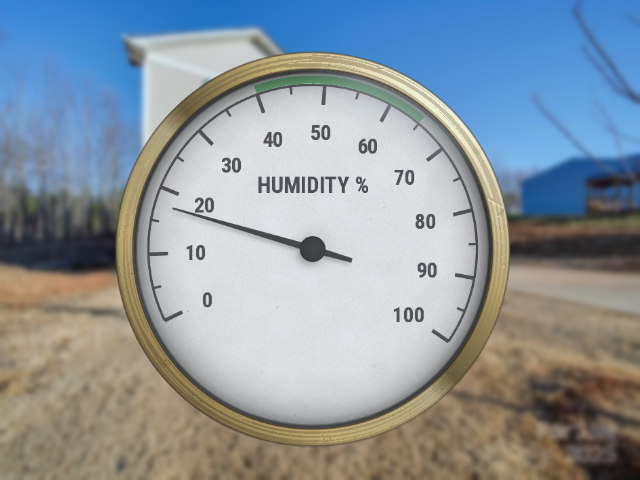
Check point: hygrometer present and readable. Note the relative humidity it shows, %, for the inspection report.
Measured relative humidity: 17.5 %
